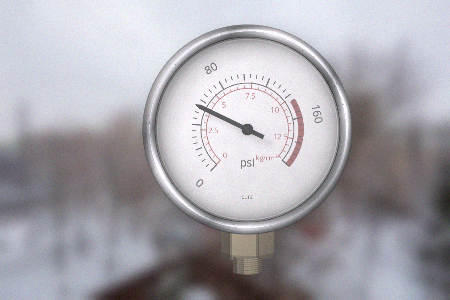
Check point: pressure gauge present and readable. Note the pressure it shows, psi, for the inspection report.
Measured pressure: 55 psi
